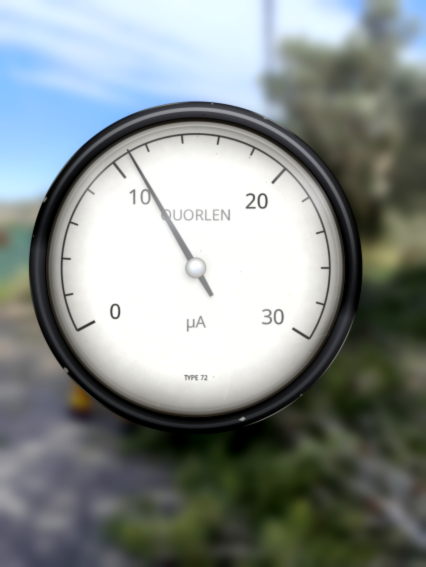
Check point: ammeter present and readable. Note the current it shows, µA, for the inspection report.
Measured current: 11 µA
